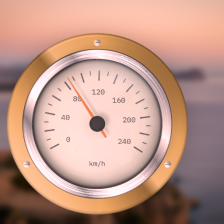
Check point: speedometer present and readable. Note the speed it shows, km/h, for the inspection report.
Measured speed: 85 km/h
